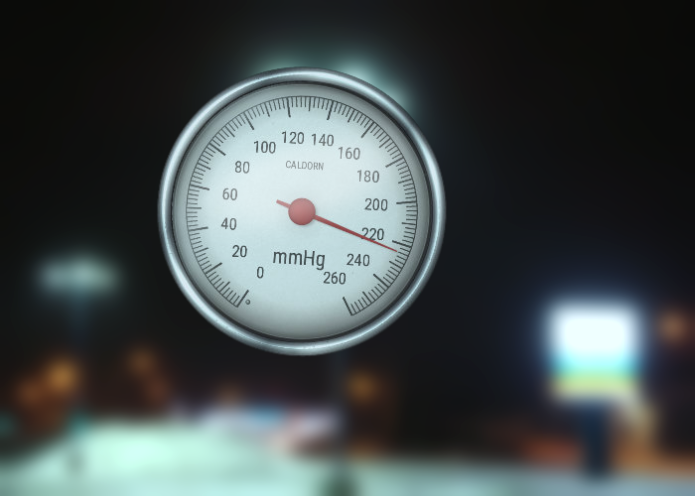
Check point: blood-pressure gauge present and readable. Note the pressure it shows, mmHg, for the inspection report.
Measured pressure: 224 mmHg
